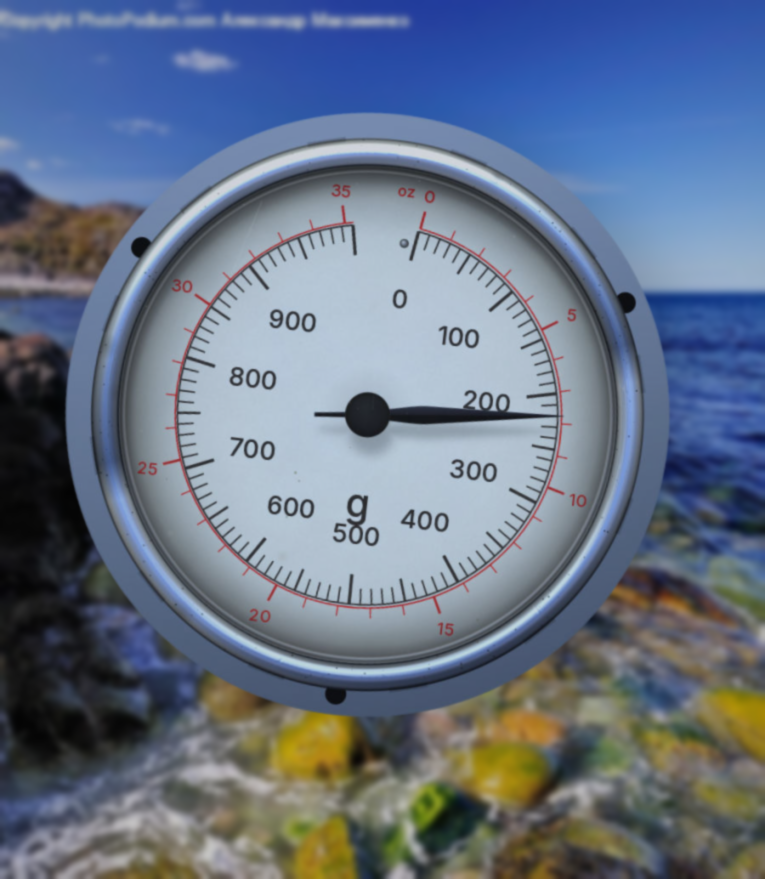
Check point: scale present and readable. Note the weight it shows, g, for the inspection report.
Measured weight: 220 g
